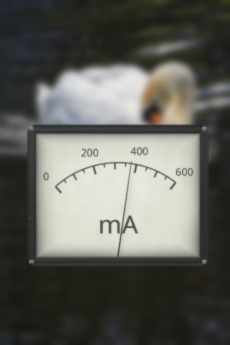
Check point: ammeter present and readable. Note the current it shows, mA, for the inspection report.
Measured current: 375 mA
